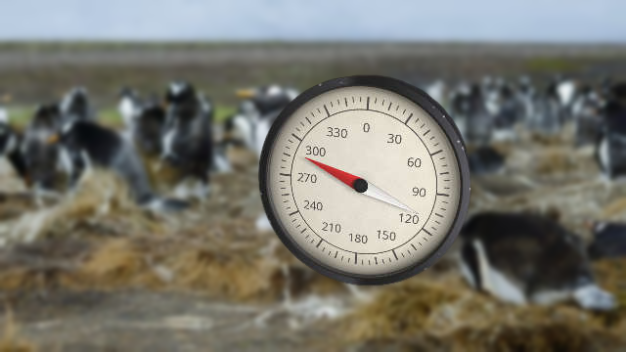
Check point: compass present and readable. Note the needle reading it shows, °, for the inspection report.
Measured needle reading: 290 °
